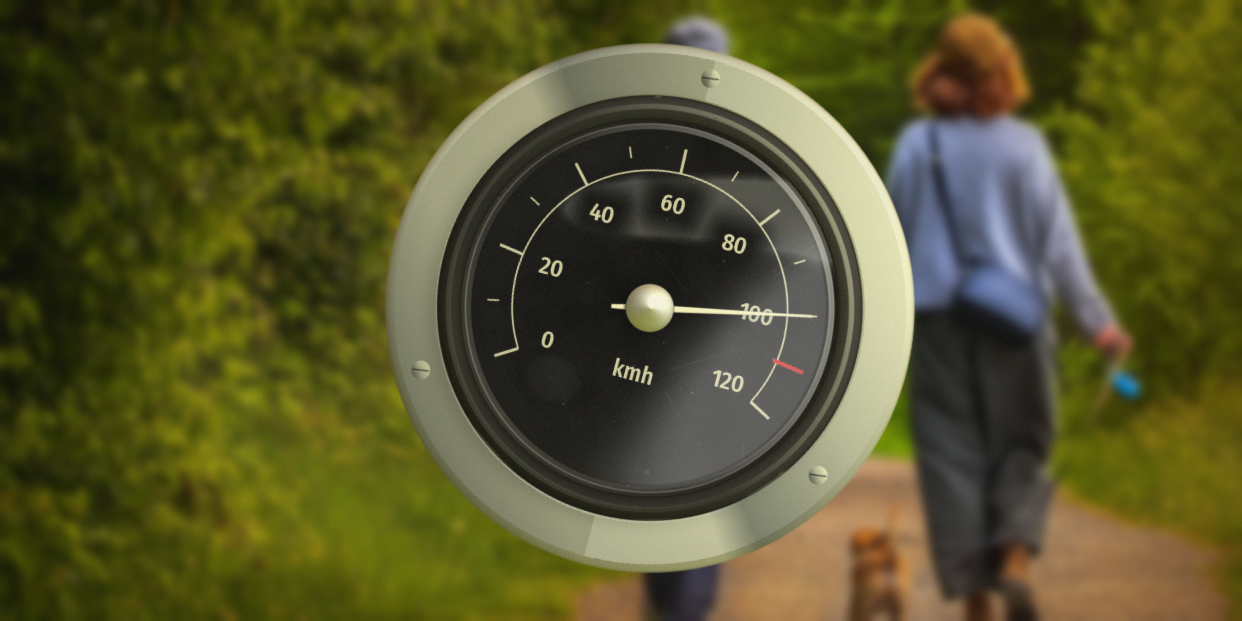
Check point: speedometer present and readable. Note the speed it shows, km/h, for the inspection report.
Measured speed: 100 km/h
